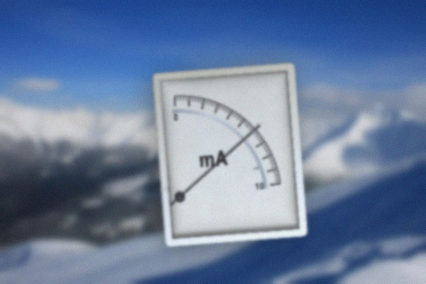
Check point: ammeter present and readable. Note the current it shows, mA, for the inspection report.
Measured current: 6 mA
